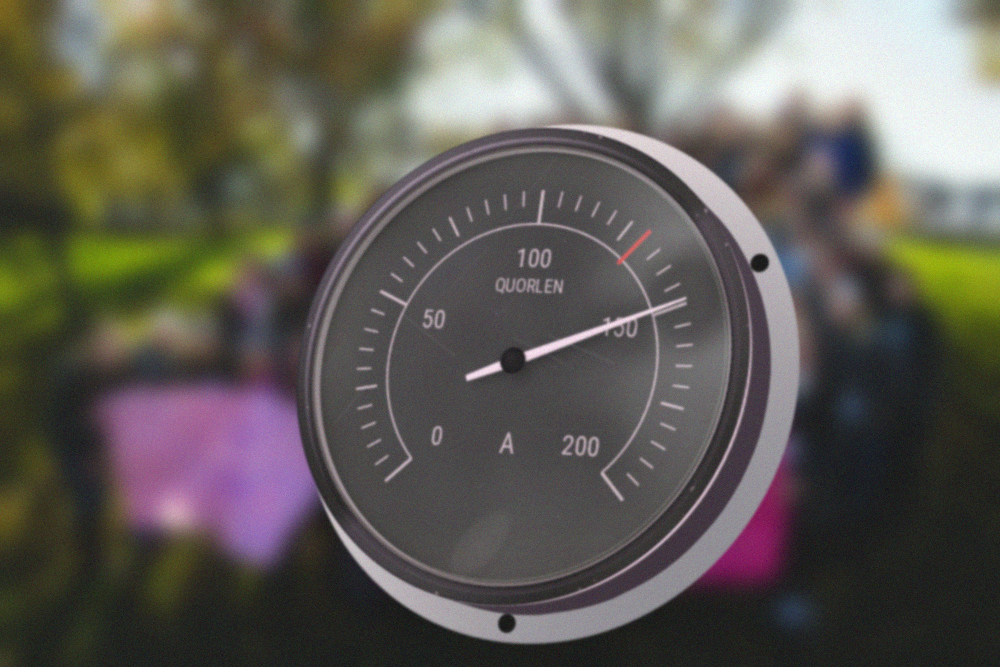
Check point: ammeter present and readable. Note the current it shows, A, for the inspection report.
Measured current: 150 A
